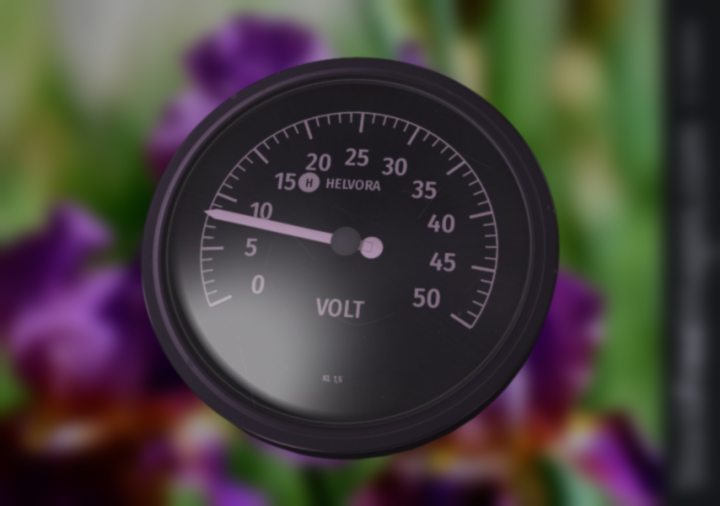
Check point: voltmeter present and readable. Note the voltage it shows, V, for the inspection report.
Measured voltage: 8 V
